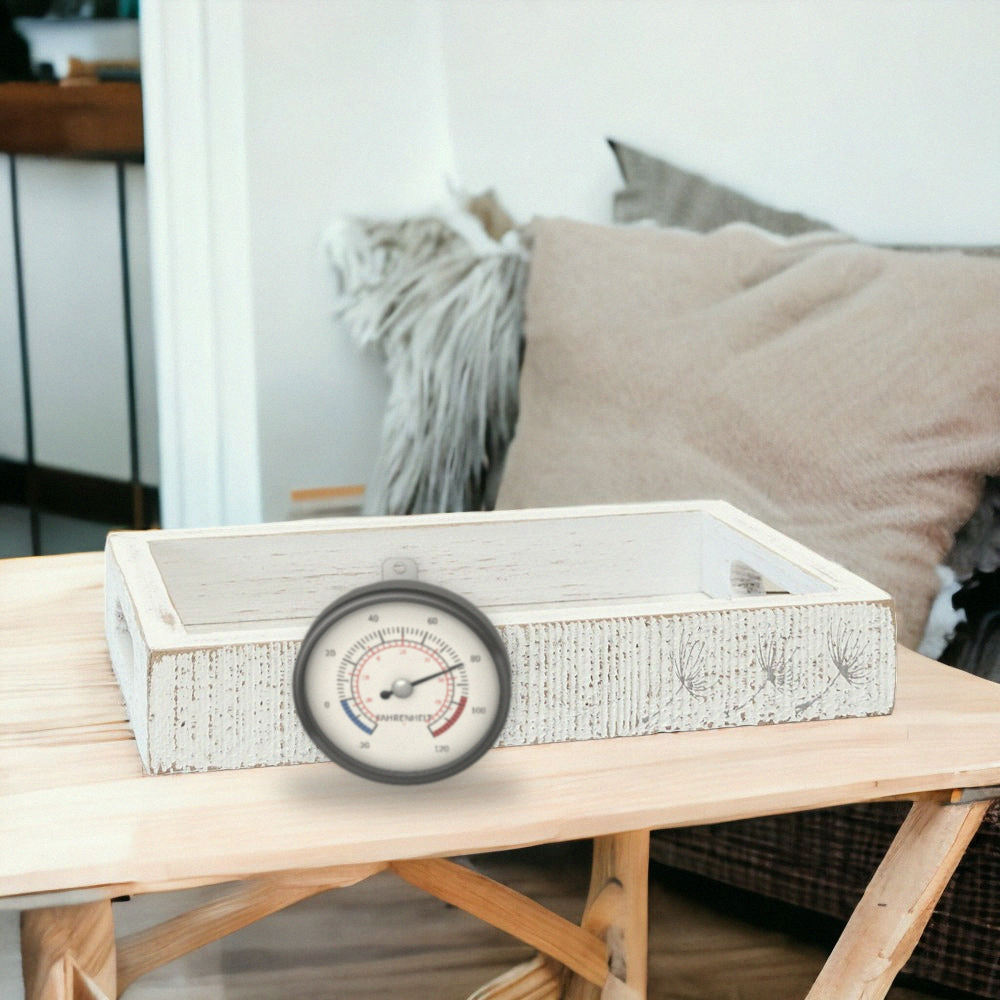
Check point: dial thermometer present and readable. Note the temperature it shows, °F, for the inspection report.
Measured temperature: 80 °F
